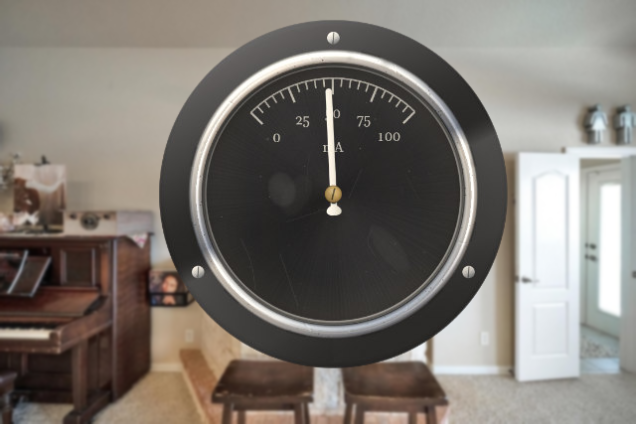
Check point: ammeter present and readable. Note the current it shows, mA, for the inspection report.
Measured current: 47.5 mA
